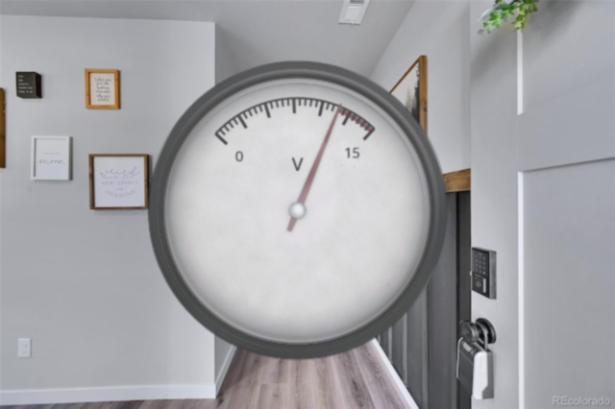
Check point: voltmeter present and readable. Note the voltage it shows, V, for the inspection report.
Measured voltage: 11.5 V
